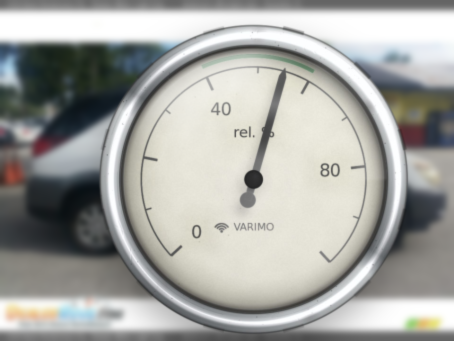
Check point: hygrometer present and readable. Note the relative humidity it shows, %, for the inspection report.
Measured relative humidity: 55 %
